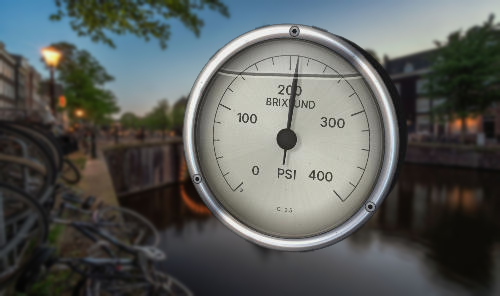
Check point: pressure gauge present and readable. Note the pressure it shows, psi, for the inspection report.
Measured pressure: 210 psi
